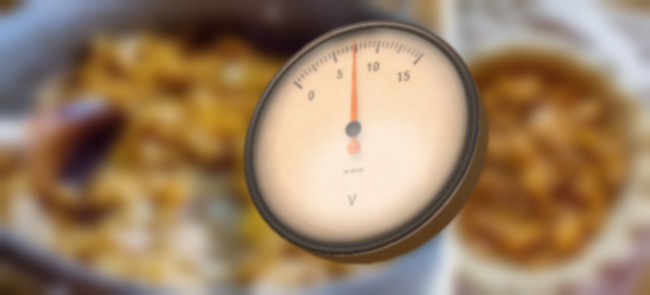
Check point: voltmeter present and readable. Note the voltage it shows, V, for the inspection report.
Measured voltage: 7.5 V
